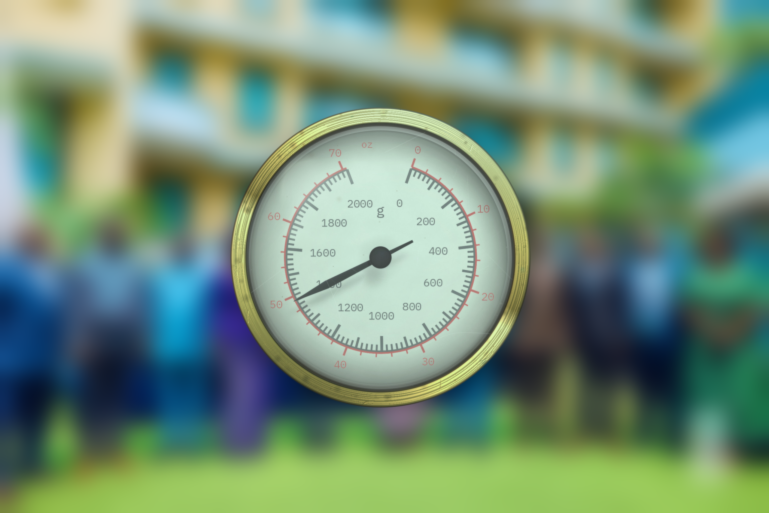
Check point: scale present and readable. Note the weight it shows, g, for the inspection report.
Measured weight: 1400 g
